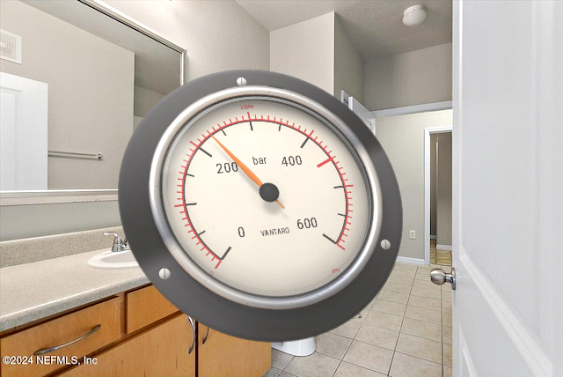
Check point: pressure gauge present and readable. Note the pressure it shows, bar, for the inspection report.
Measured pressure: 225 bar
